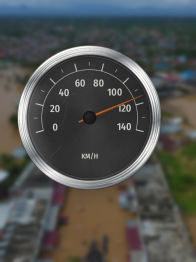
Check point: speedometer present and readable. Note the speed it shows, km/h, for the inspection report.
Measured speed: 115 km/h
